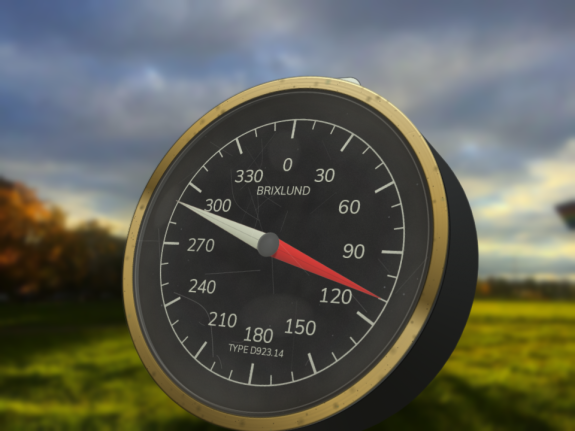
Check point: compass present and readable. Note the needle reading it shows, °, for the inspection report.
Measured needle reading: 110 °
